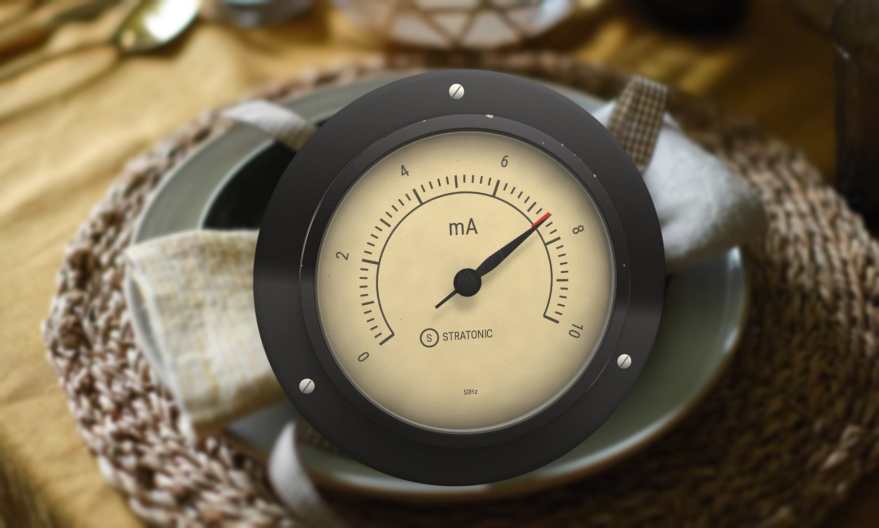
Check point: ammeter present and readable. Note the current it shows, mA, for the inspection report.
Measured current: 7.4 mA
